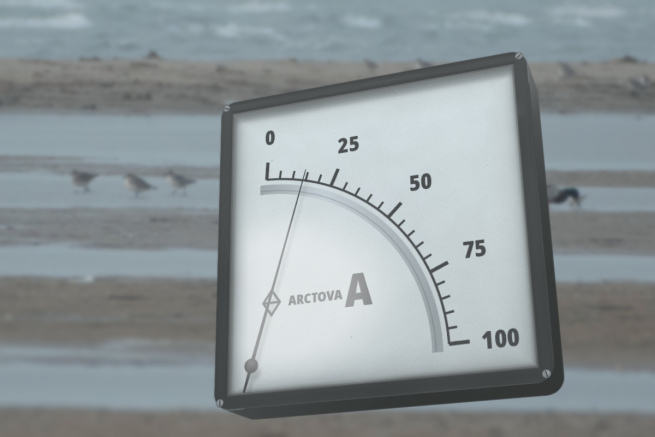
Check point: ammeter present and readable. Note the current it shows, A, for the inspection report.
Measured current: 15 A
